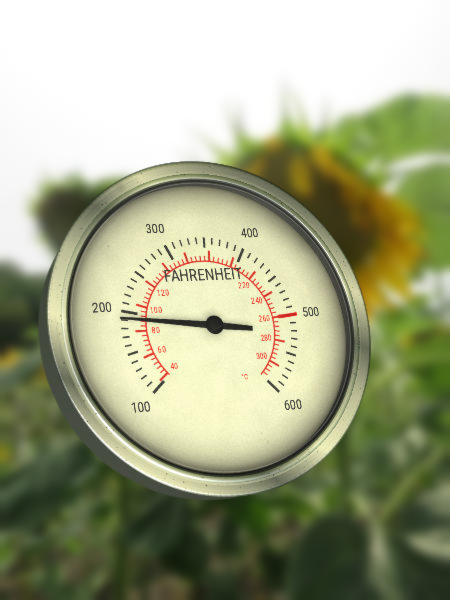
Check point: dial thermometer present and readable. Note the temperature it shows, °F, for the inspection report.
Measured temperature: 190 °F
